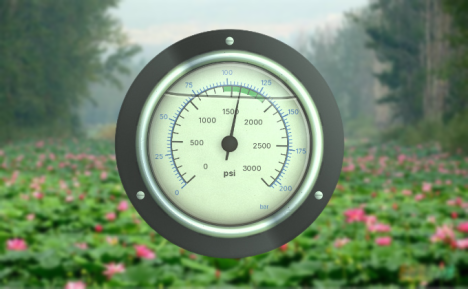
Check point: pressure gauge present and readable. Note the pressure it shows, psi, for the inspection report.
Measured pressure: 1600 psi
